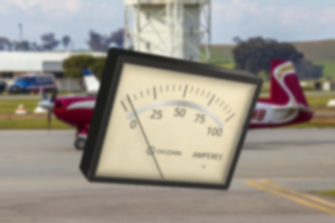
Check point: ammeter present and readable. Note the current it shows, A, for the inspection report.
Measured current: 5 A
